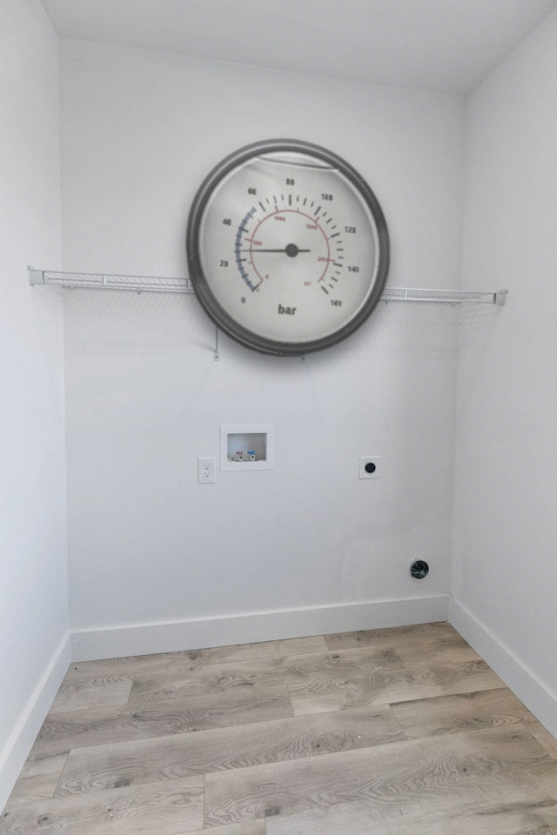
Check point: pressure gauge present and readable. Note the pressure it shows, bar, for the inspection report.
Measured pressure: 25 bar
